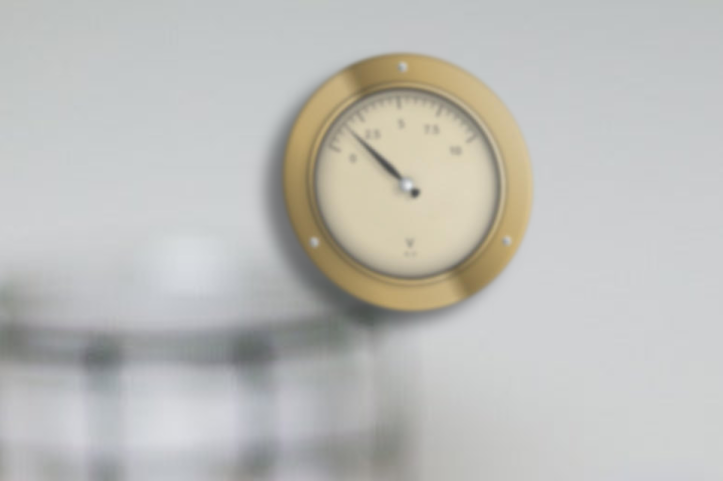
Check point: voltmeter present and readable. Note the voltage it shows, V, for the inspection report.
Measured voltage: 1.5 V
